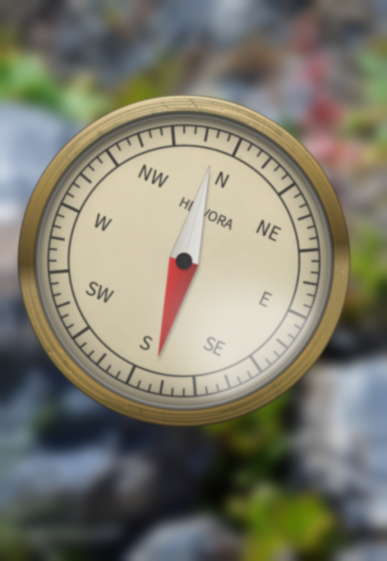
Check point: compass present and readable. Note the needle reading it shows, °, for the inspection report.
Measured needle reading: 170 °
